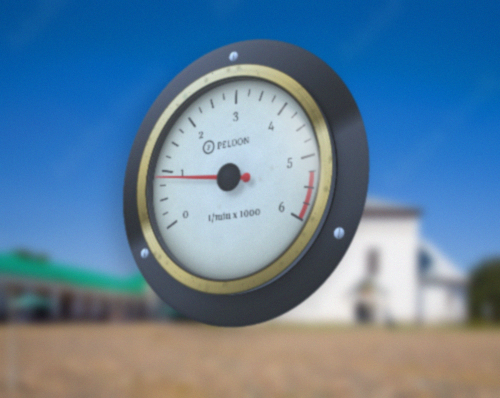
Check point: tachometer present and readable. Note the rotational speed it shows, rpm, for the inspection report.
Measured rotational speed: 875 rpm
